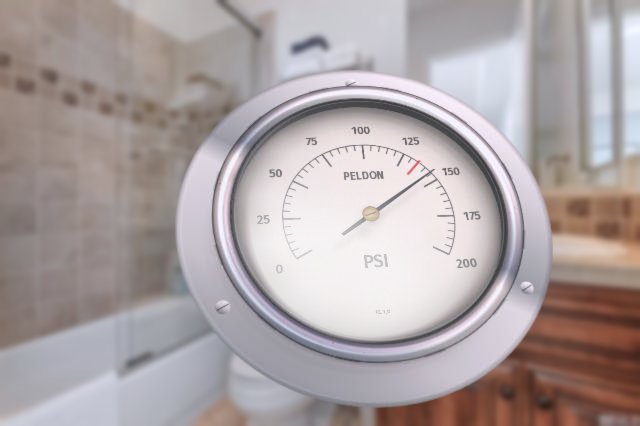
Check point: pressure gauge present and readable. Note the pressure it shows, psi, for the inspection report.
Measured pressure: 145 psi
